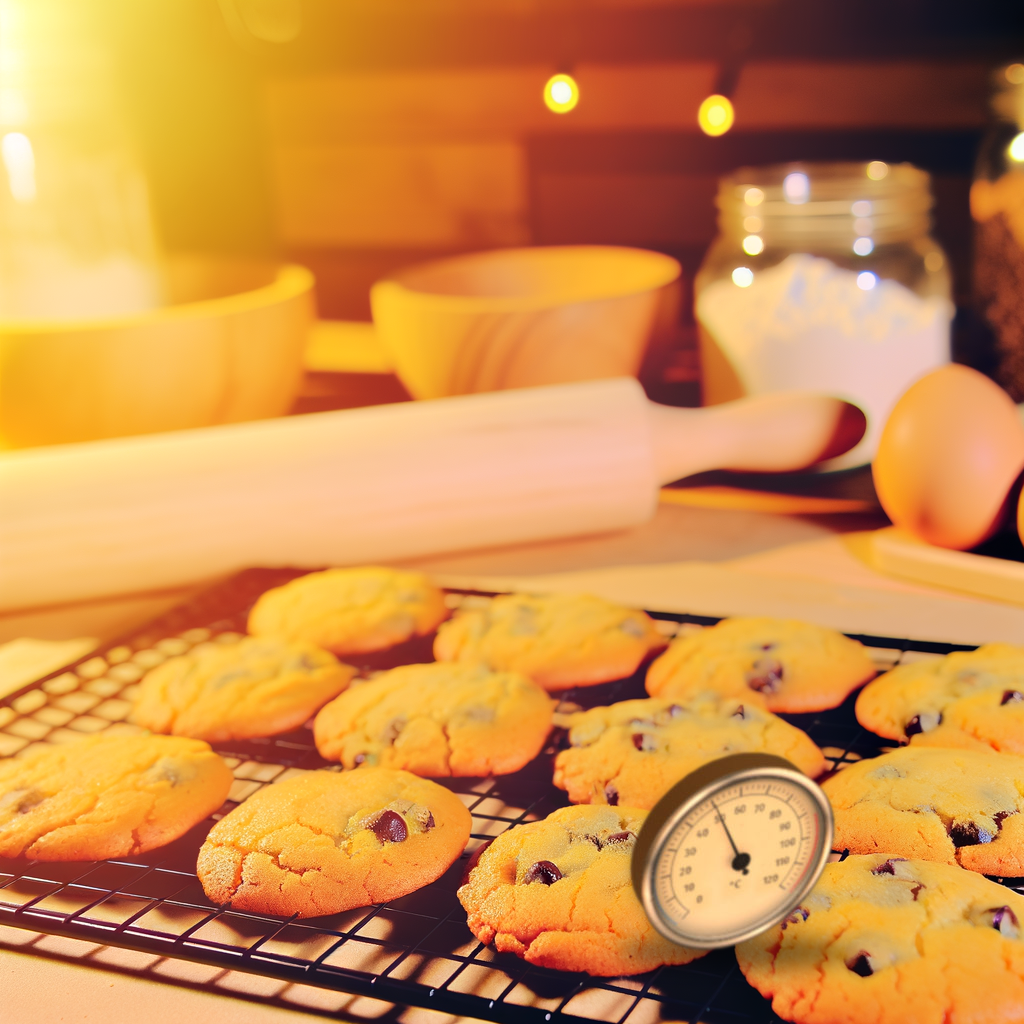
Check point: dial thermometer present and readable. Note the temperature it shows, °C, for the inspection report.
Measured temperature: 50 °C
